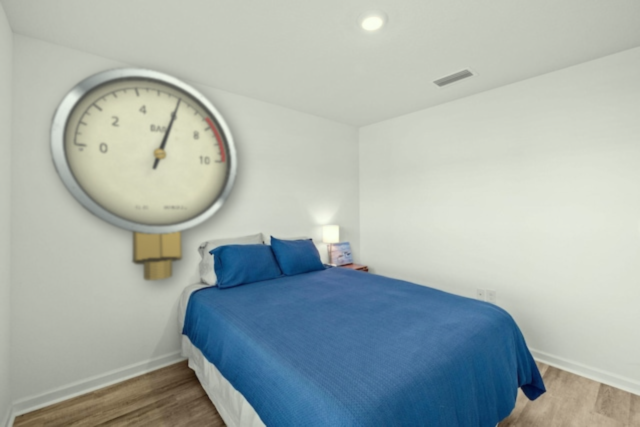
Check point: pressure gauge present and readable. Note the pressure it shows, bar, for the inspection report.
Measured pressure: 6 bar
